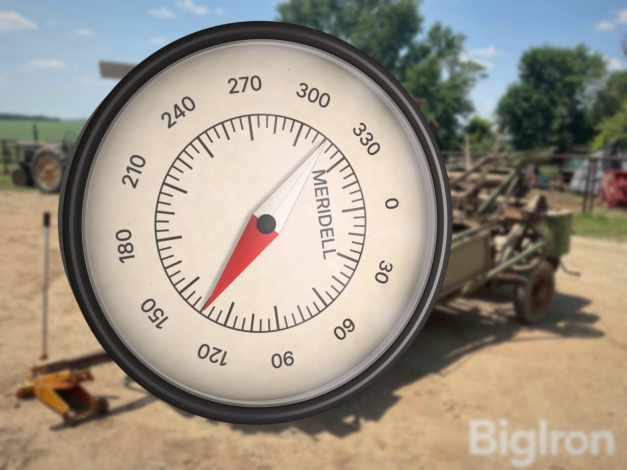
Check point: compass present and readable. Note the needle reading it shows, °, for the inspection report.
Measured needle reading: 135 °
